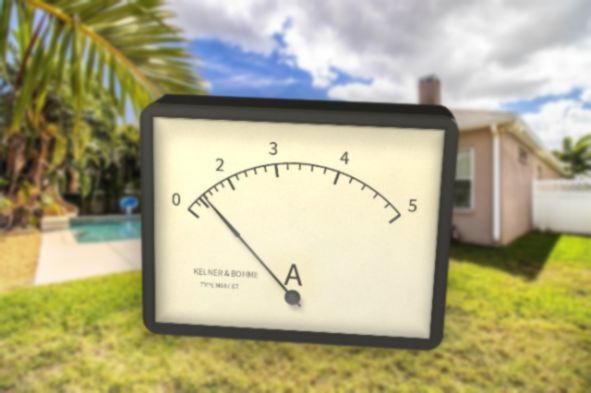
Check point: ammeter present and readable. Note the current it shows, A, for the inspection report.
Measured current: 1.2 A
